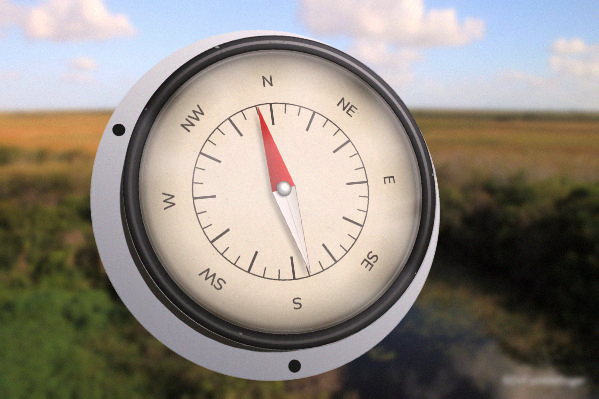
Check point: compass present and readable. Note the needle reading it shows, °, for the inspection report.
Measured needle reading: 350 °
